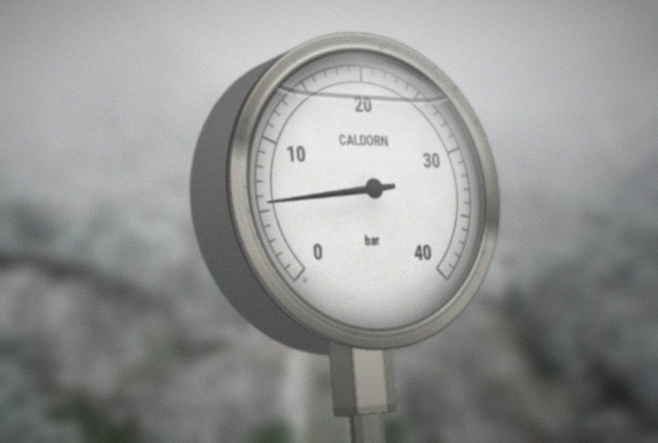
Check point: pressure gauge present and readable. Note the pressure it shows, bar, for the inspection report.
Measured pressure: 5.5 bar
